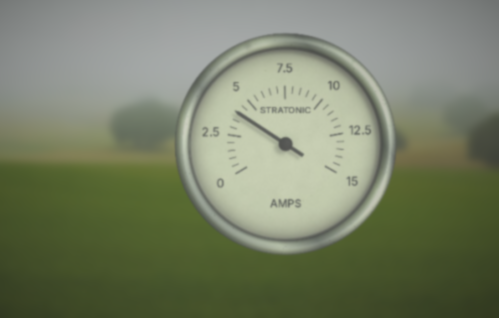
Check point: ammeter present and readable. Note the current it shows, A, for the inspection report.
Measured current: 4 A
